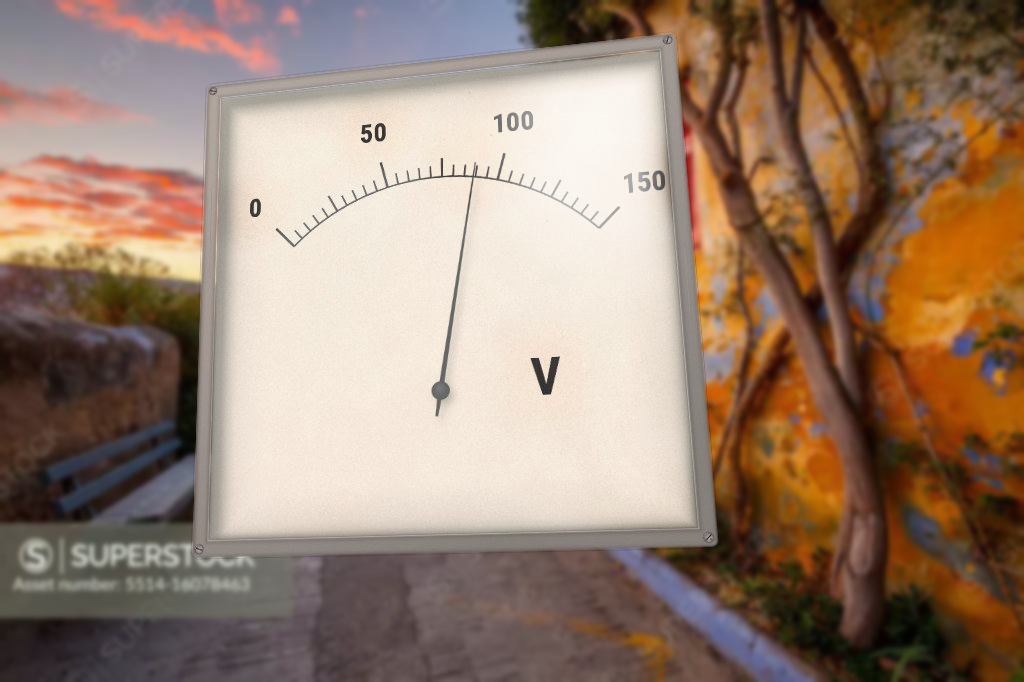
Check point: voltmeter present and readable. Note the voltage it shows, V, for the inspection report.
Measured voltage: 90 V
